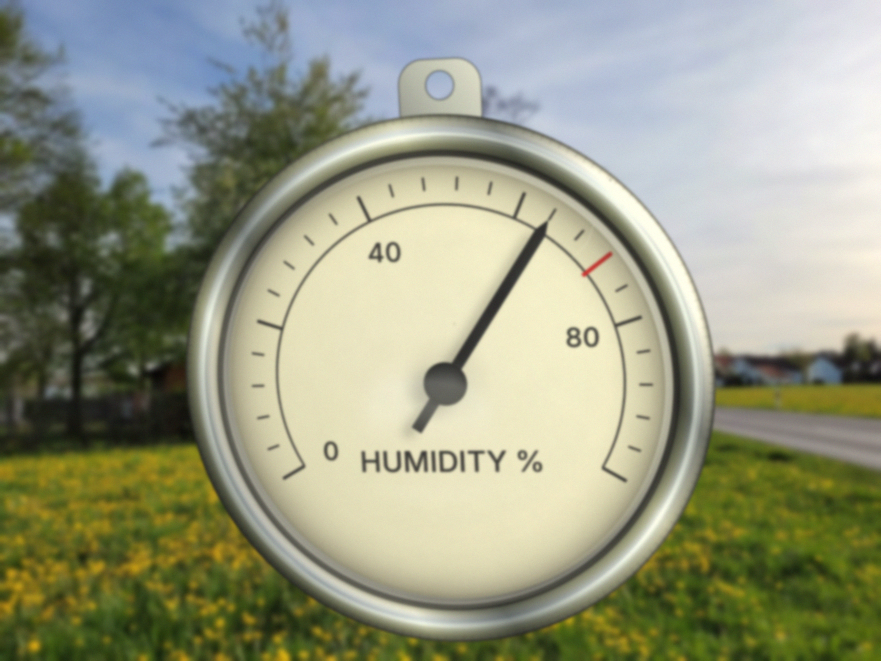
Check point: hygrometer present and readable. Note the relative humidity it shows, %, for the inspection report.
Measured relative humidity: 64 %
